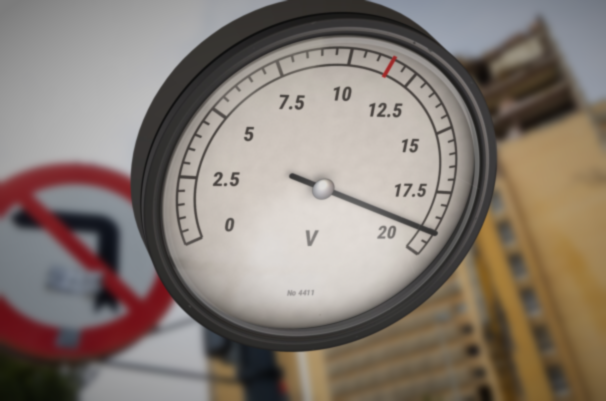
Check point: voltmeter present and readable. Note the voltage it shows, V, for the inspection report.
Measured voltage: 19 V
